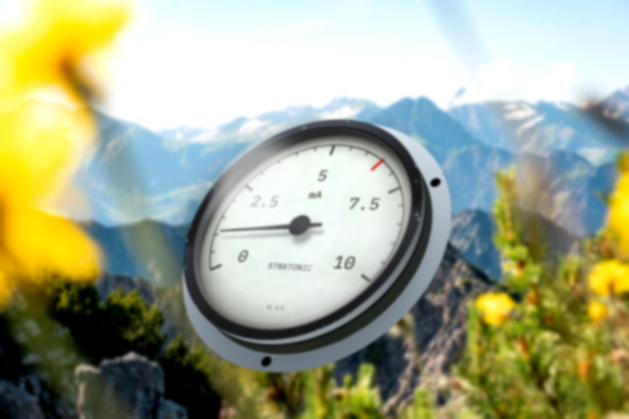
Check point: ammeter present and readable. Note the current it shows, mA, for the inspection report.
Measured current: 1 mA
